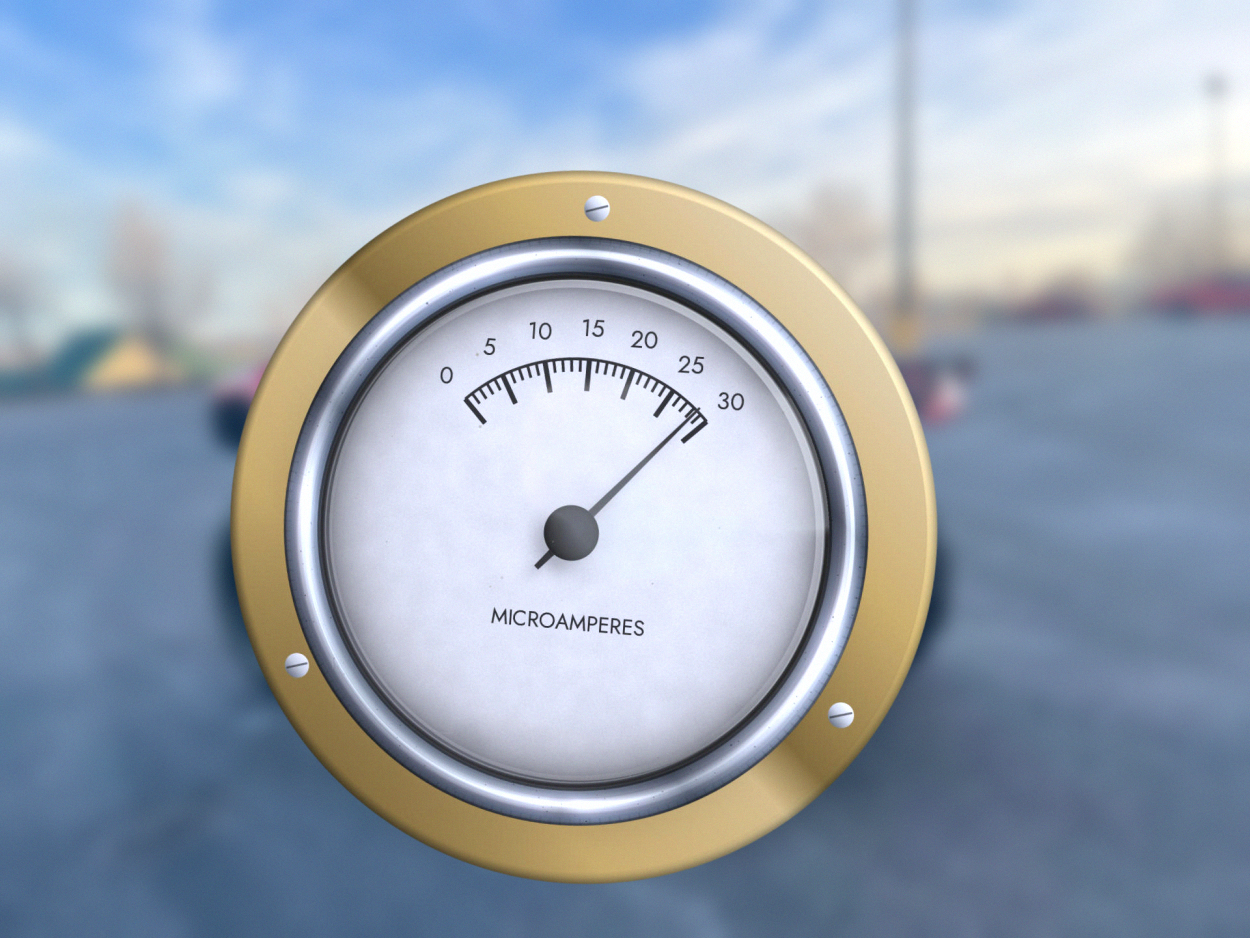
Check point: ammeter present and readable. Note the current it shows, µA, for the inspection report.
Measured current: 28.5 µA
